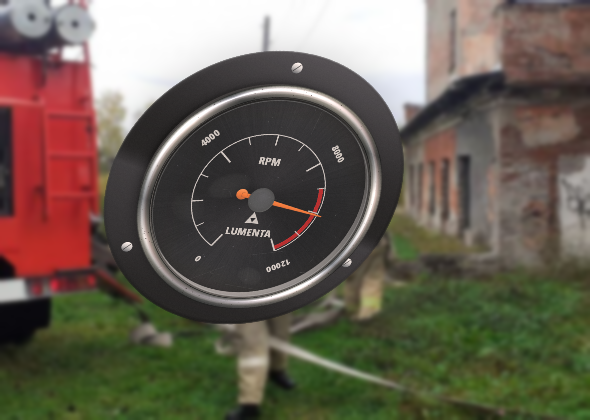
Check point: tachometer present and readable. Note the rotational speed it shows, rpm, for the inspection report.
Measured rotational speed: 10000 rpm
